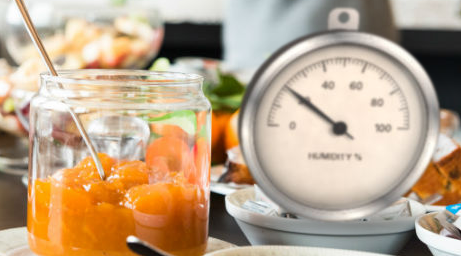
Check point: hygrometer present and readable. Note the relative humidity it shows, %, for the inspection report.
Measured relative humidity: 20 %
